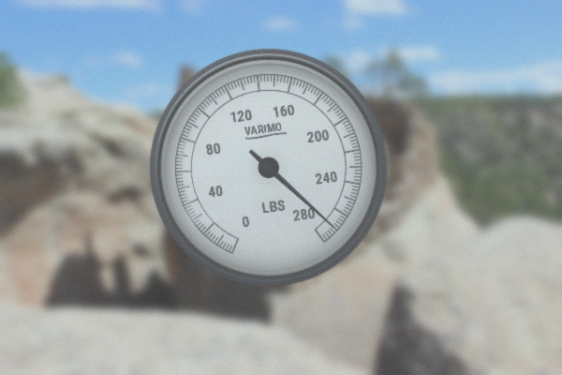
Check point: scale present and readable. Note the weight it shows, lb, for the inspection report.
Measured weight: 270 lb
